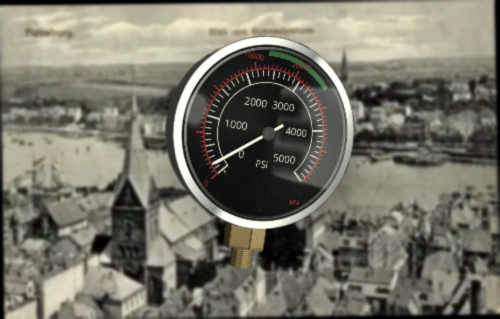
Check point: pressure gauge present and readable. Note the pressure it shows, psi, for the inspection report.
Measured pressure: 200 psi
